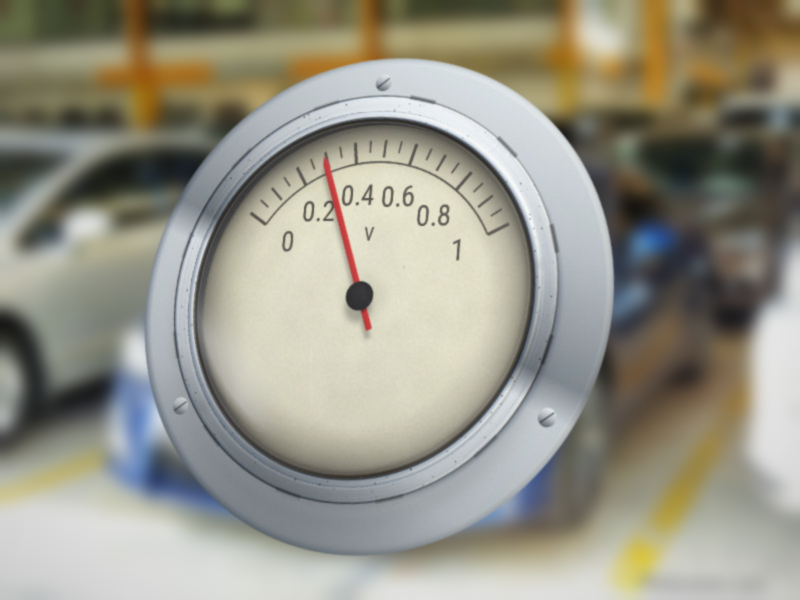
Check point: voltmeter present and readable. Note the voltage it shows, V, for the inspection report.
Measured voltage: 0.3 V
